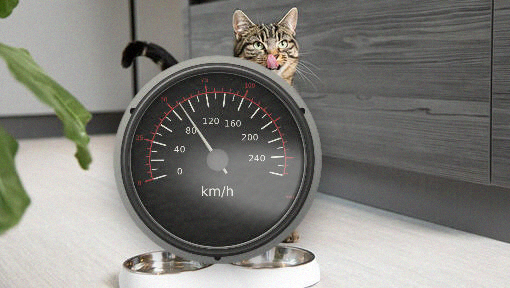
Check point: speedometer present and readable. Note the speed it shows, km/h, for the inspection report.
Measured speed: 90 km/h
